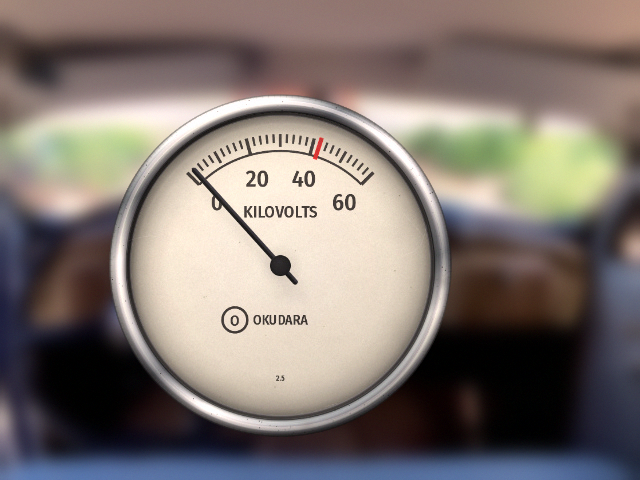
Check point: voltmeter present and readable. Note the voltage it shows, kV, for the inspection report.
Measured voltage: 2 kV
